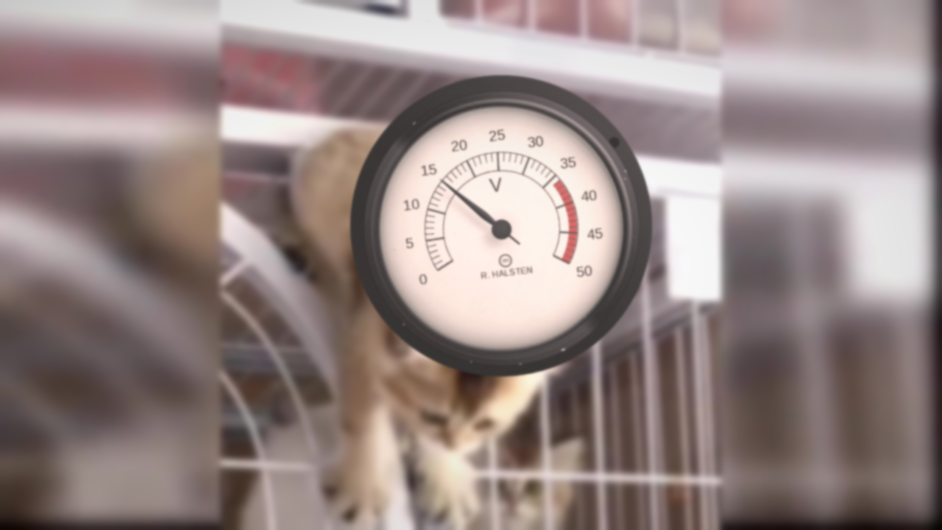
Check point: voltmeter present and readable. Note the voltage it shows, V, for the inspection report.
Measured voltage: 15 V
